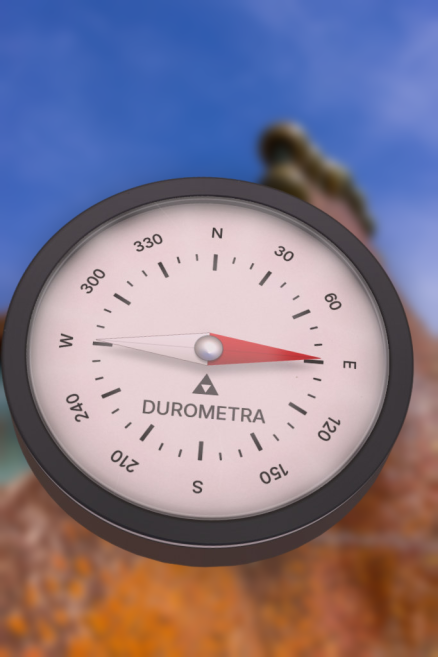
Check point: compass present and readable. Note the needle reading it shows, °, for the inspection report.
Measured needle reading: 90 °
